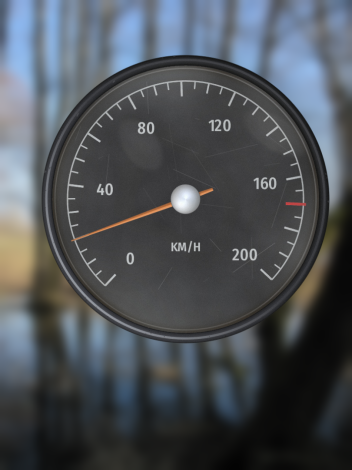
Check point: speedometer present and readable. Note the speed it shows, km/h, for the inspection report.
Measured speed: 20 km/h
